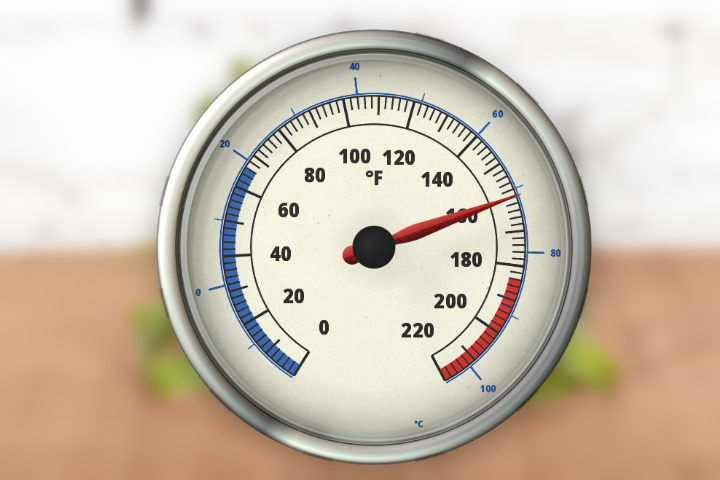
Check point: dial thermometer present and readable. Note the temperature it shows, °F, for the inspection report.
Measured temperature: 160 °F
